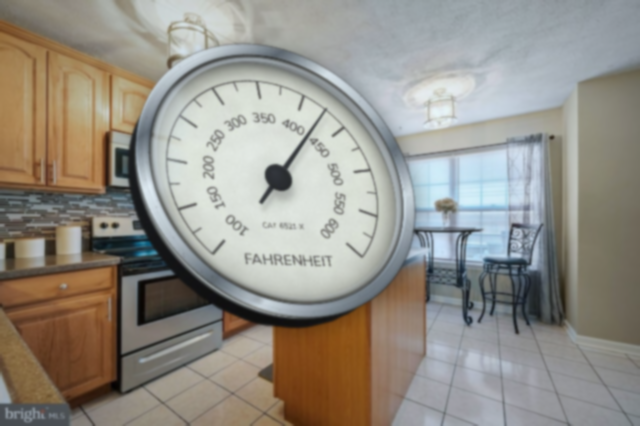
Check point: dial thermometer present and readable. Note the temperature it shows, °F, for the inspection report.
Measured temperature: 425 °F
